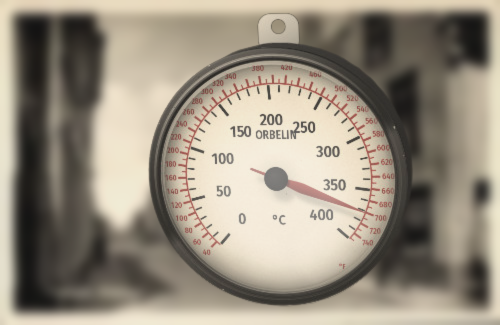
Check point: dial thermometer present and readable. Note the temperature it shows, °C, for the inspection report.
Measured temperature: 370 °C
